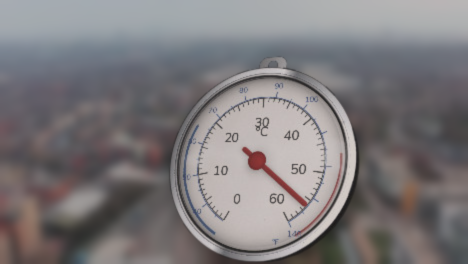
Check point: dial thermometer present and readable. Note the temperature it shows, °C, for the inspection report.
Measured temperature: 56 °C
